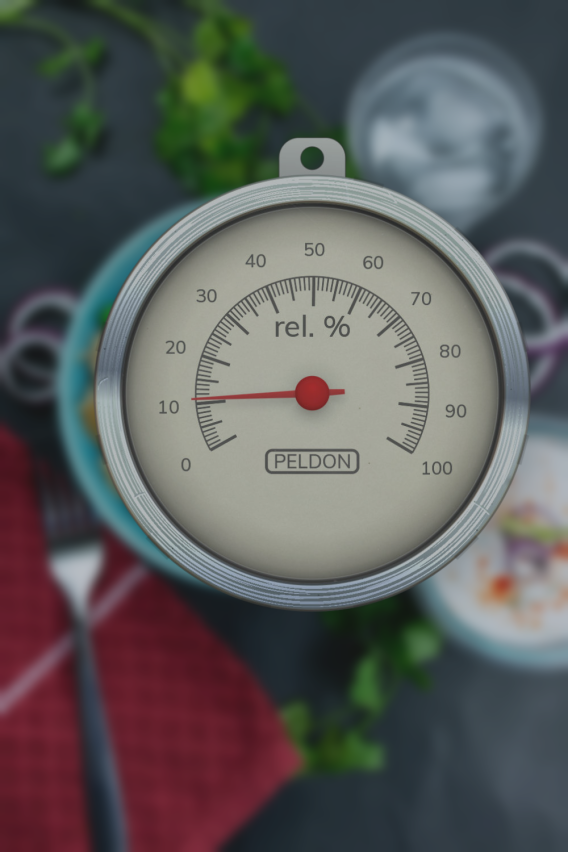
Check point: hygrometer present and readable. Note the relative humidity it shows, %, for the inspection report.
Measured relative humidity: 11 %
